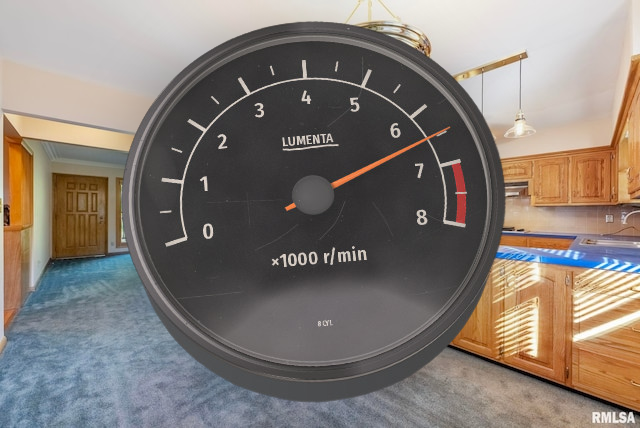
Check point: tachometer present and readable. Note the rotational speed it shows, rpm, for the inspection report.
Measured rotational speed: 6500 rpm
